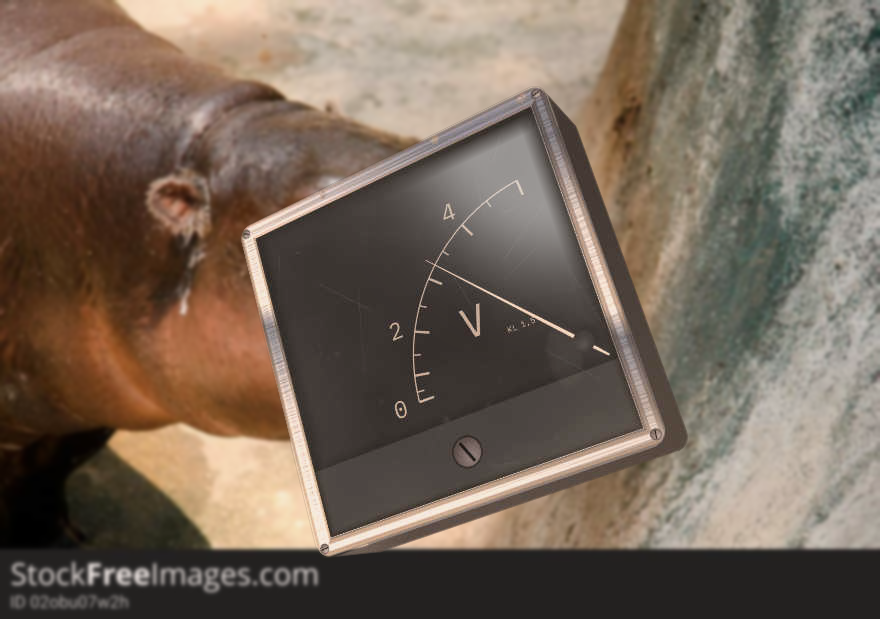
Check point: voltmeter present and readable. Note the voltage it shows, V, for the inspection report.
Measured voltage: 3.25 V
